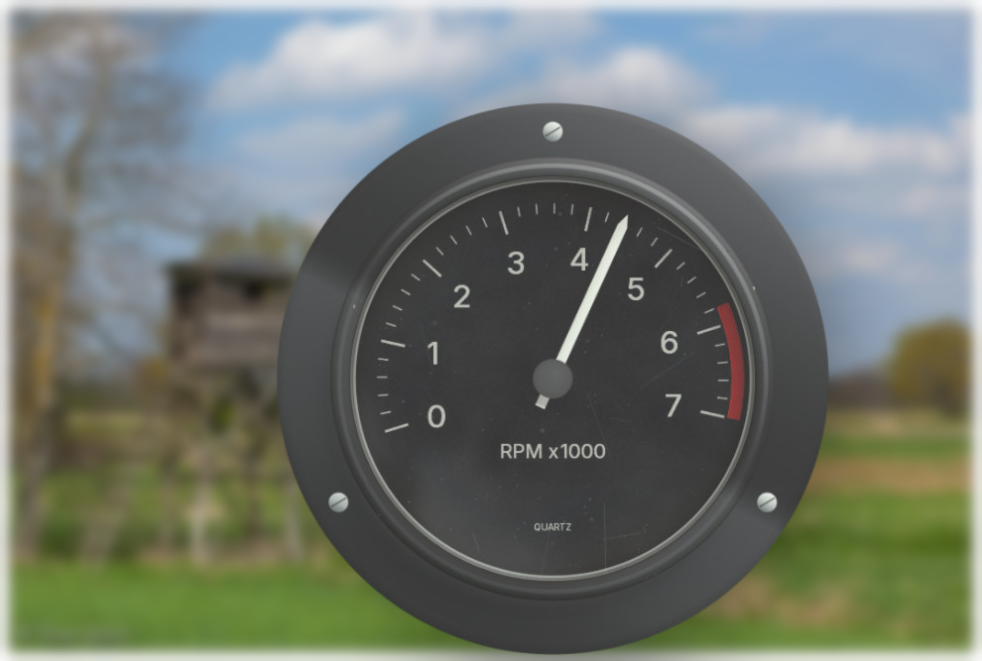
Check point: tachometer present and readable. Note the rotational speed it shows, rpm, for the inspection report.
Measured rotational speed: 4400 rpm
